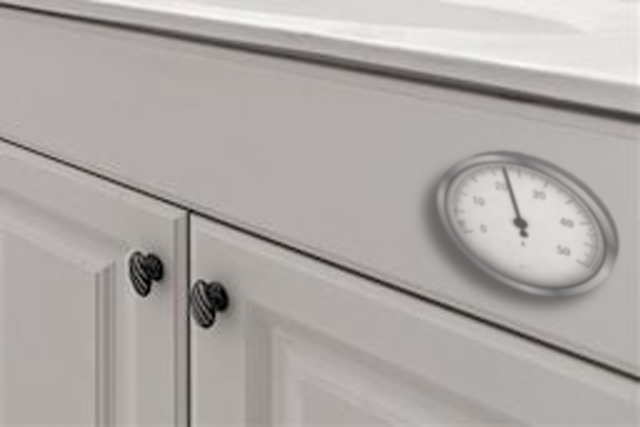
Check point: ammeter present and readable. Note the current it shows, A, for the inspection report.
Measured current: 22.5 A
